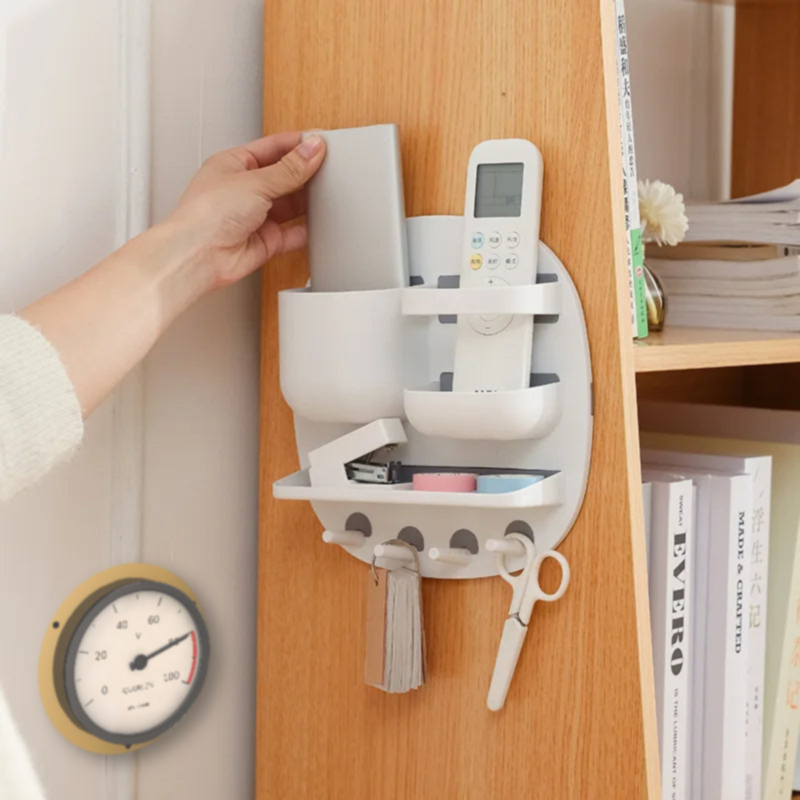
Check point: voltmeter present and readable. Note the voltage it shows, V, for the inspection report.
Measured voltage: 80 V
